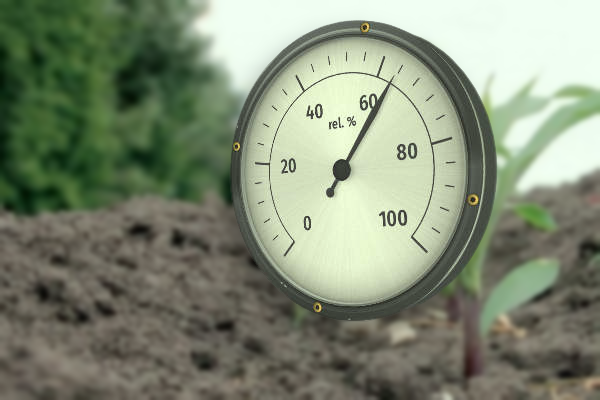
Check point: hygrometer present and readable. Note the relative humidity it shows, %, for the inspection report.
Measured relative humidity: 64 %
